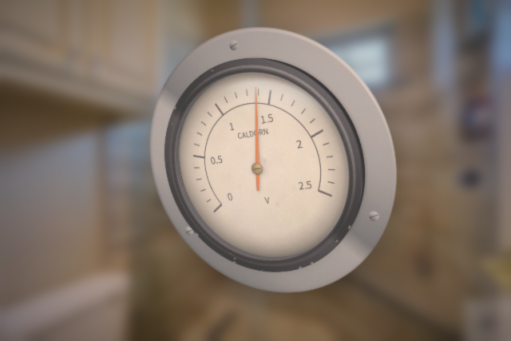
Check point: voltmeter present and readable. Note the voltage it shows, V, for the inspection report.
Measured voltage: 1.4 V
